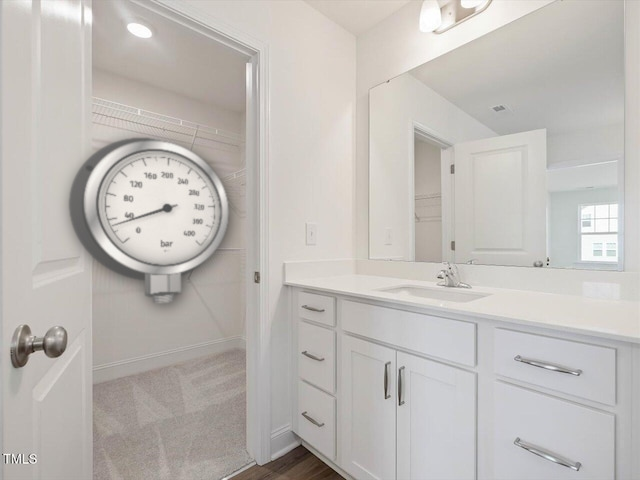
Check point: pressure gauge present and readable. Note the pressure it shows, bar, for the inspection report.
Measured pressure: 30 bar
